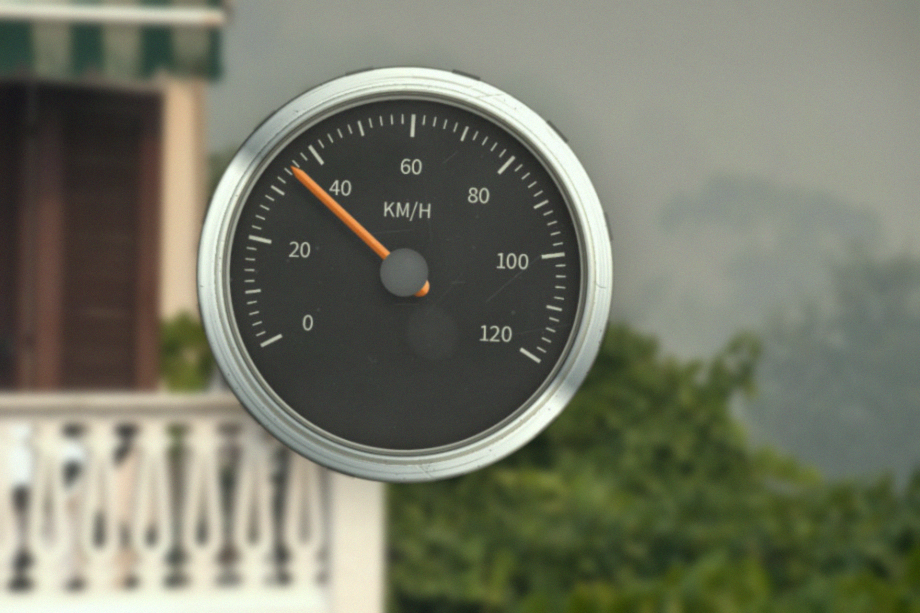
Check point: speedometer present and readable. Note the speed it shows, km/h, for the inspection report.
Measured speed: 35 km/h
